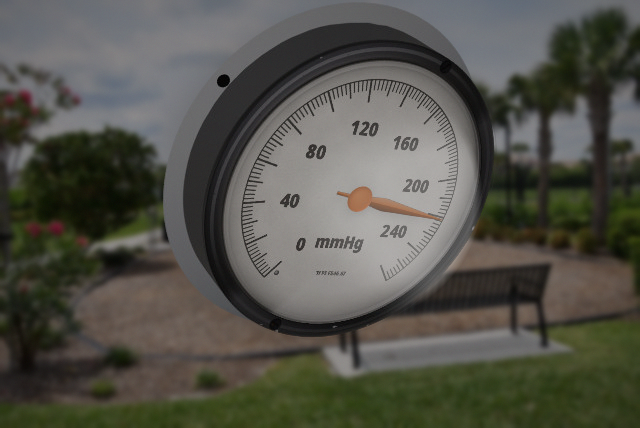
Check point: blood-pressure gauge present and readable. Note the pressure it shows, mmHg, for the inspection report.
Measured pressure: 220 mmHg
